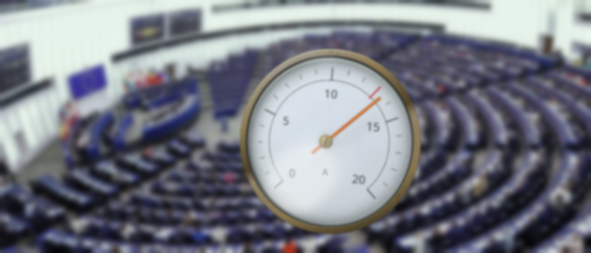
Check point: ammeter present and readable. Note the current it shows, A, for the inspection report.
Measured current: 13.5 A
